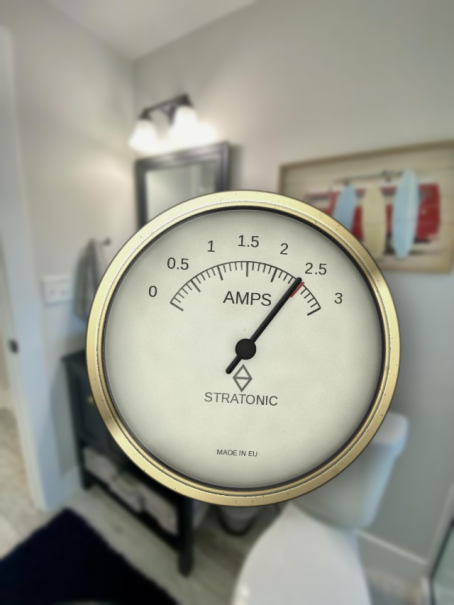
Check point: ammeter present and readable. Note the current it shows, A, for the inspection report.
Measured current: 2.4 A
